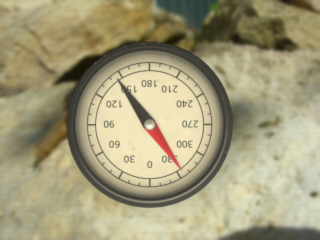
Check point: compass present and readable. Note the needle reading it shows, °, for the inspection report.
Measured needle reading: 325 °
